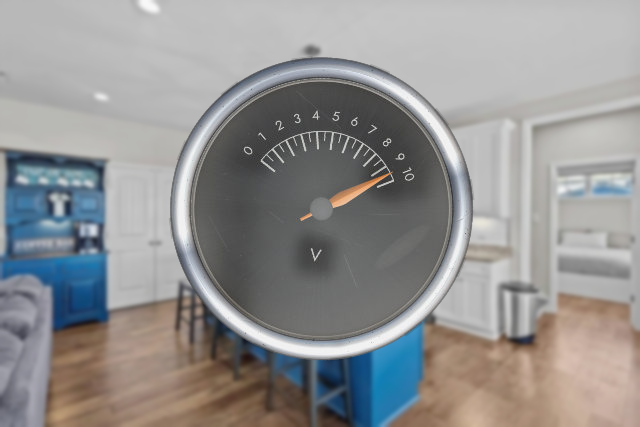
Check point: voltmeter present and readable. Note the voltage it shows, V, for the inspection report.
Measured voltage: 9.5 V
